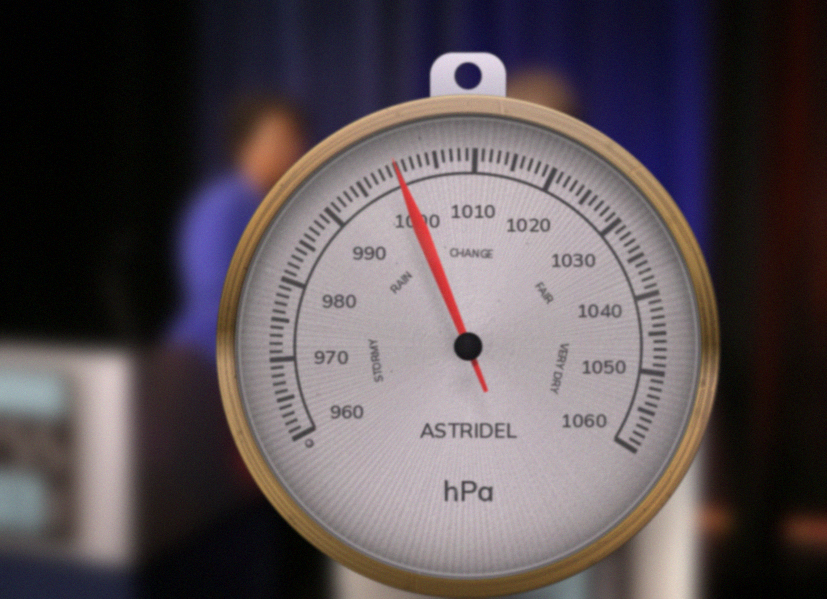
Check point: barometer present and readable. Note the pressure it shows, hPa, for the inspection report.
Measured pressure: 1000 hPa
